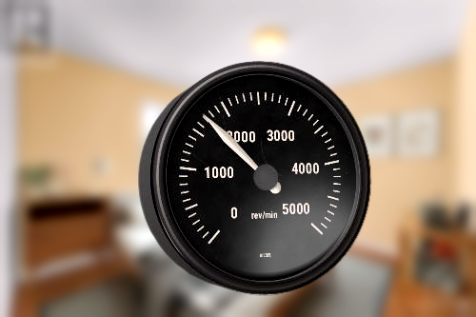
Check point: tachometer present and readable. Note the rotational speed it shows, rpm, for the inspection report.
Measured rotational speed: 1700 rpm
